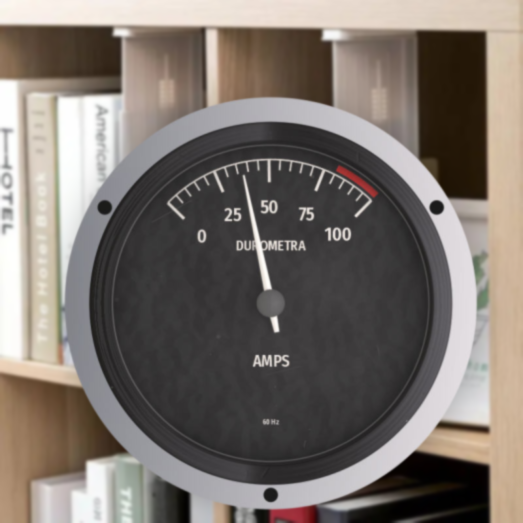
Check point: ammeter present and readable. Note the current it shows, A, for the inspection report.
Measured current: 37.5 A
